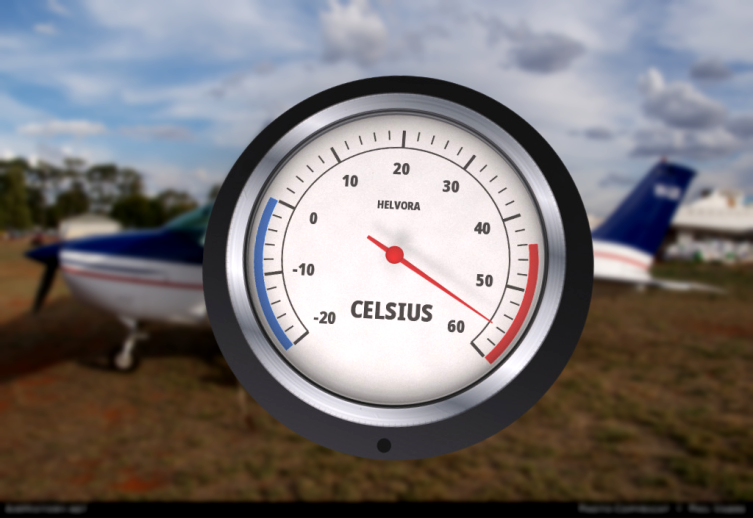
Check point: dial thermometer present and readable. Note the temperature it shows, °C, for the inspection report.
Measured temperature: 56 °C
